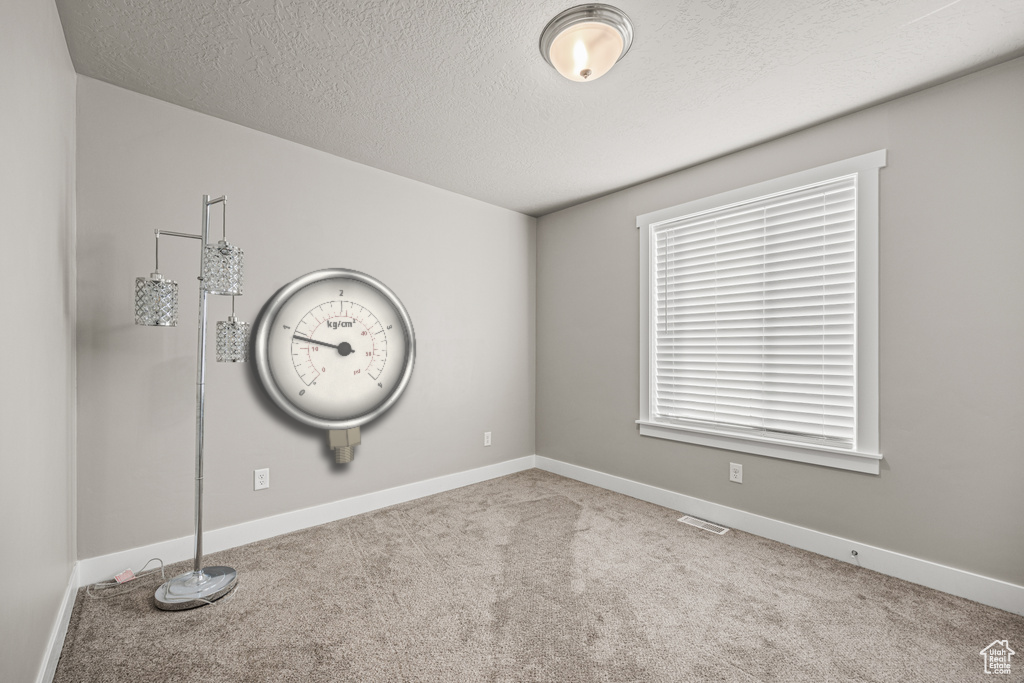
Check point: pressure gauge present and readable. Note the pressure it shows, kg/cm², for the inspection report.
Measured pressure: 0.9 kg/cm²
